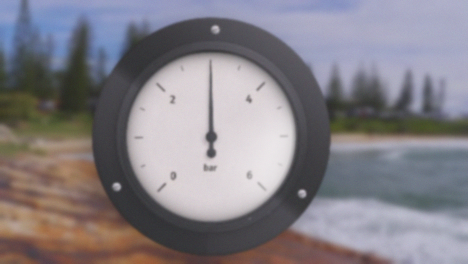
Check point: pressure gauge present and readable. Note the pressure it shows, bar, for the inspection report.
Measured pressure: 3 bar
